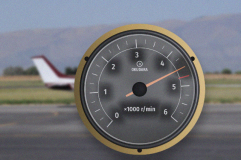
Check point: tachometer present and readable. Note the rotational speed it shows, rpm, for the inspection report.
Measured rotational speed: 4500 rpm
